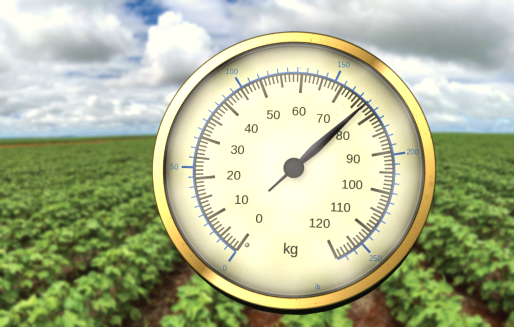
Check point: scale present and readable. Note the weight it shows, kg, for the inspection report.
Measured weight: 77 kg
